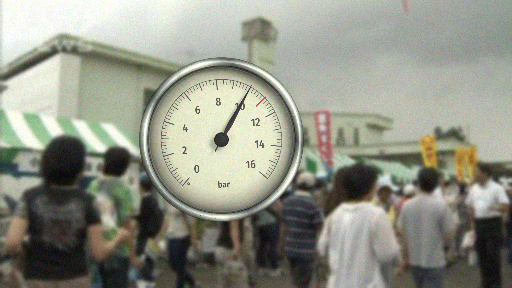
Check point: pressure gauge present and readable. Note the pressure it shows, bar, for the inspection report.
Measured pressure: 10 bar
